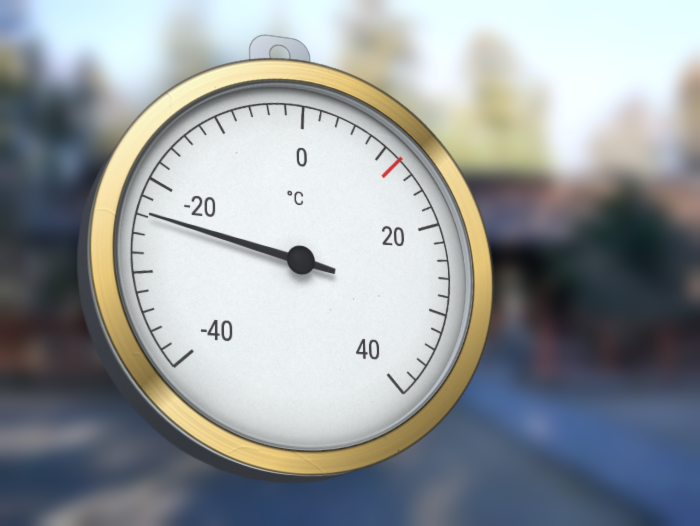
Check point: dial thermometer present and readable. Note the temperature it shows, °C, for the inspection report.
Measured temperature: -24 °C
